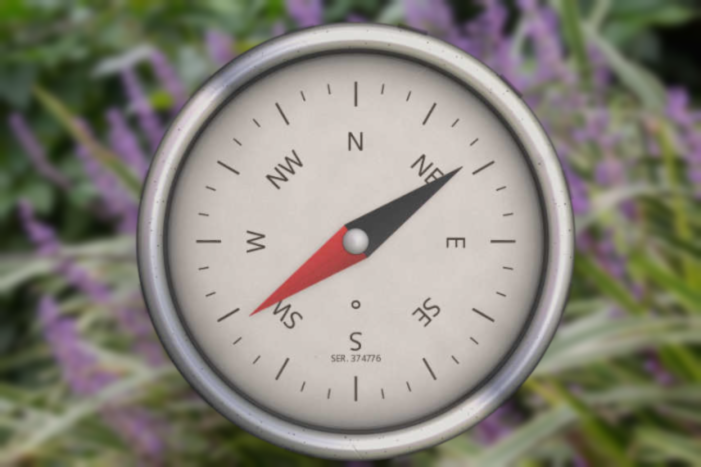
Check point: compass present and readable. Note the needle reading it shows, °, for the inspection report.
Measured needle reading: 235 °
